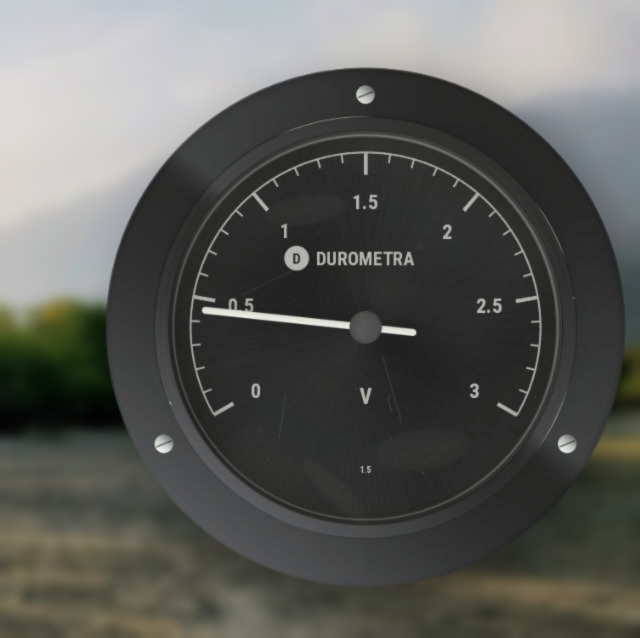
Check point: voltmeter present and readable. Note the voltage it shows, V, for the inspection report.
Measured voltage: 0.45 V
